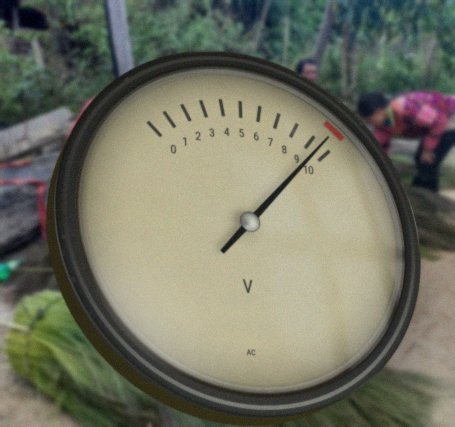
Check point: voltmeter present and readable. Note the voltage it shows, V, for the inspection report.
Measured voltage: 9.5 V
